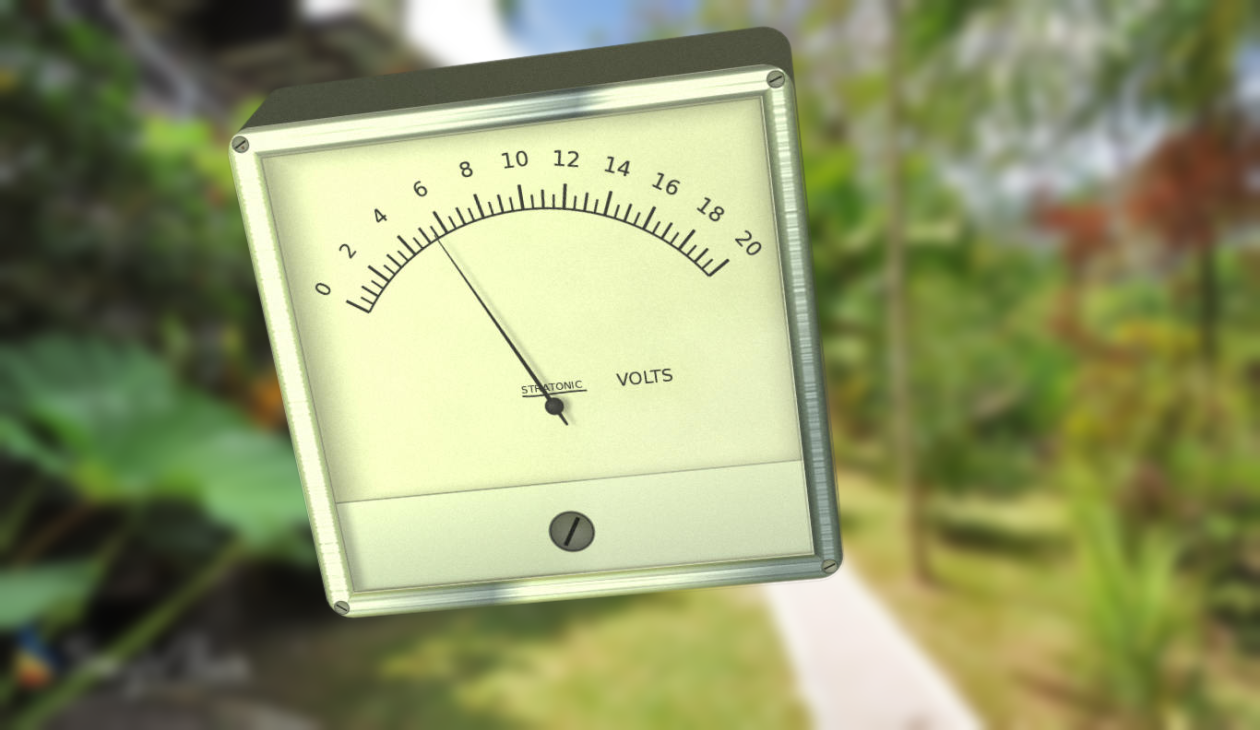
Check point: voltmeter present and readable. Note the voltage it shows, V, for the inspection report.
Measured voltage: 5.5 V
